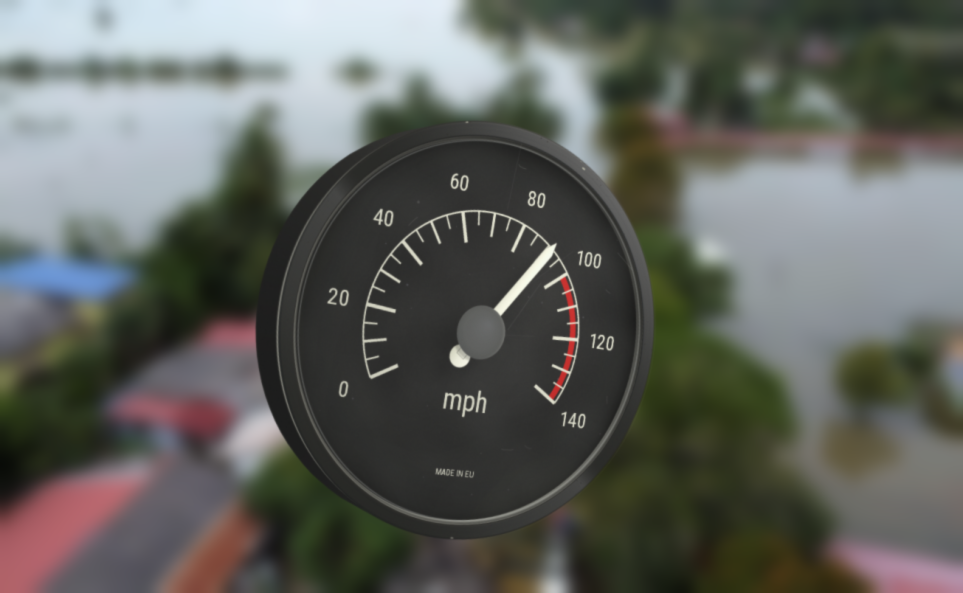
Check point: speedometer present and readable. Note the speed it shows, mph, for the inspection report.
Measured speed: 90 mph
